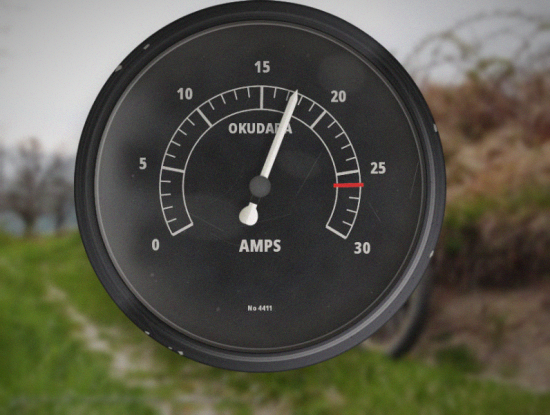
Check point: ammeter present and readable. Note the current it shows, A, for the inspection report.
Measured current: 17.5 A
